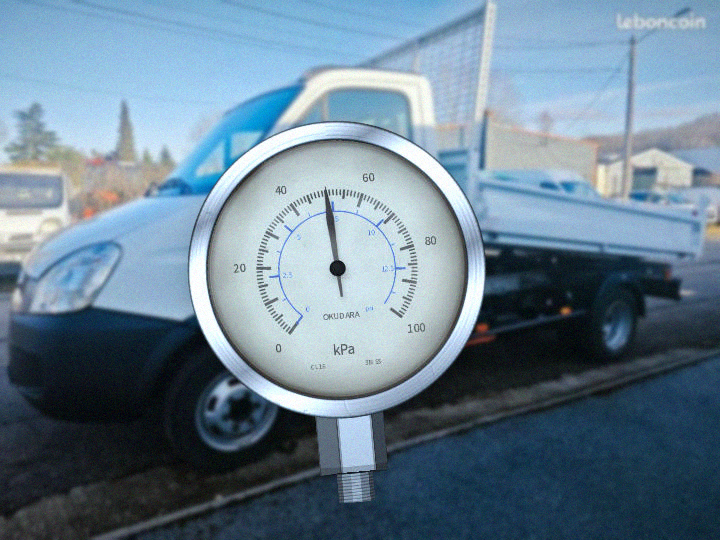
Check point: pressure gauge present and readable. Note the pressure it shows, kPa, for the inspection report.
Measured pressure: 50 kPa
